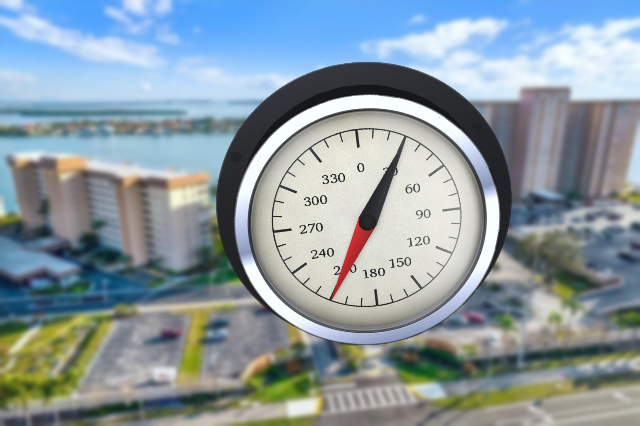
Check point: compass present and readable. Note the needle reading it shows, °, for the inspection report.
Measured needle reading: 210 °
